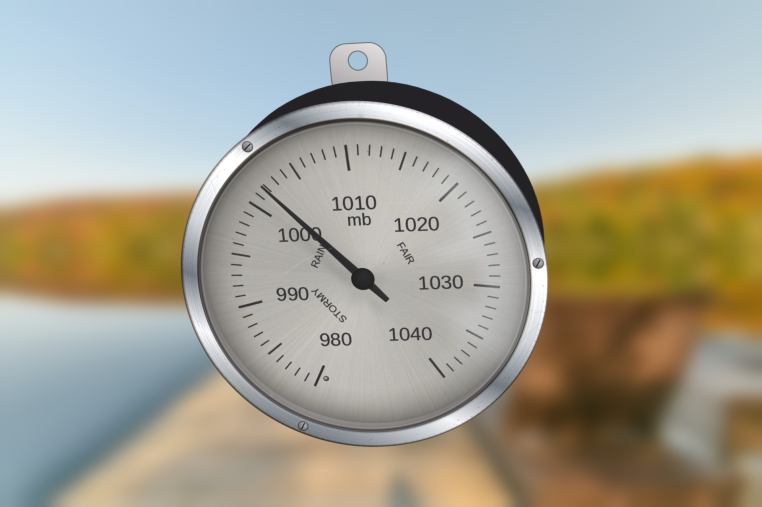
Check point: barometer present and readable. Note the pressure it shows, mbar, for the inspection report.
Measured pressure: 1002 mbar
